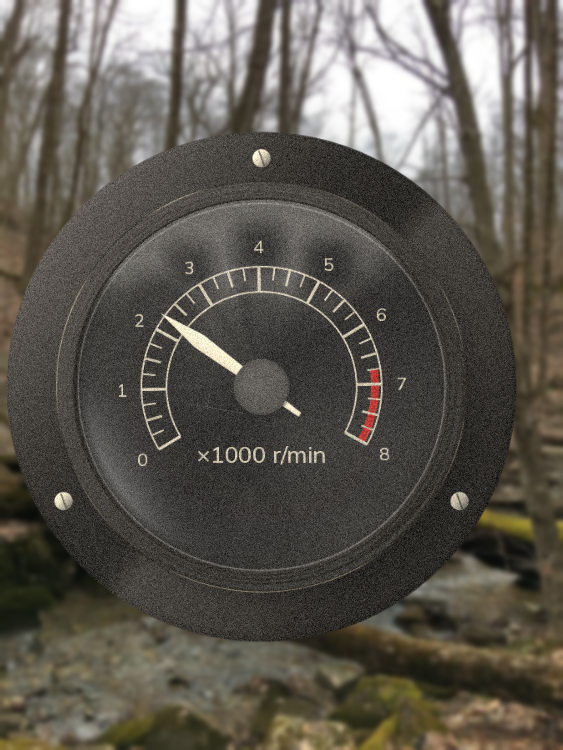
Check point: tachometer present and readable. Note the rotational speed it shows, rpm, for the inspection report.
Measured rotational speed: 2250 rpm
